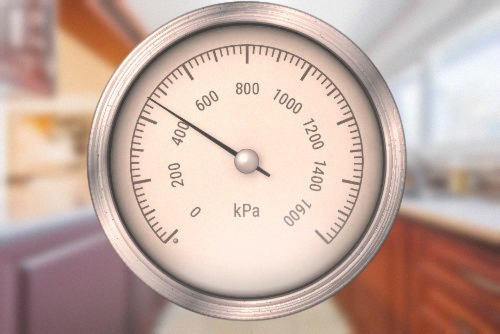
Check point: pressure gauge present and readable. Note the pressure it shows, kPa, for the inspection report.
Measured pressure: 460 kPa
